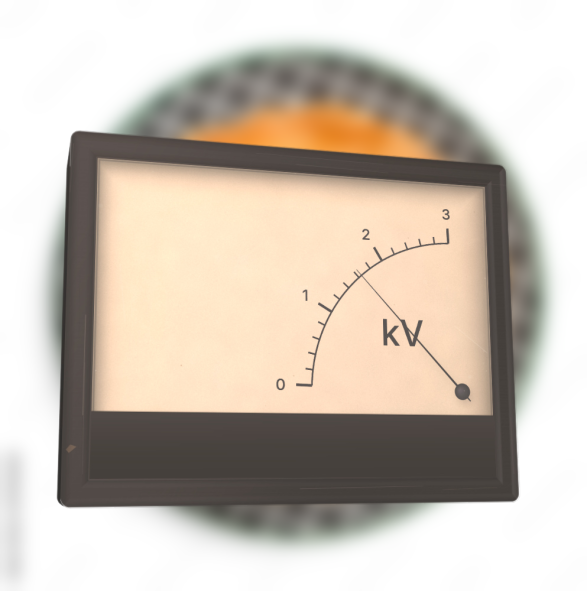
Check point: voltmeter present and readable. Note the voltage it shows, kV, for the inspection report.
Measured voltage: 1.6 kV
